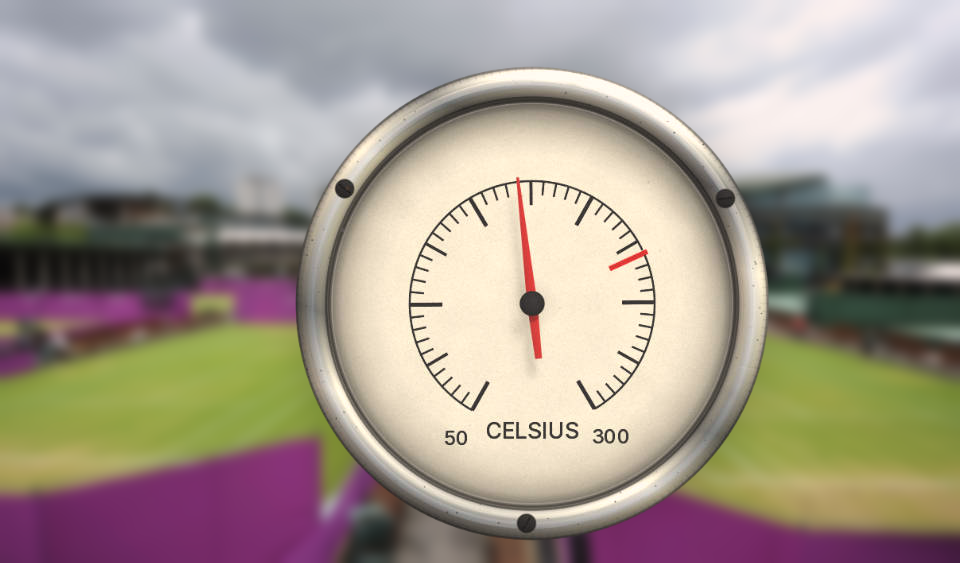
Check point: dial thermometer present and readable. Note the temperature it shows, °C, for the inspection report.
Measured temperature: 170 °C
